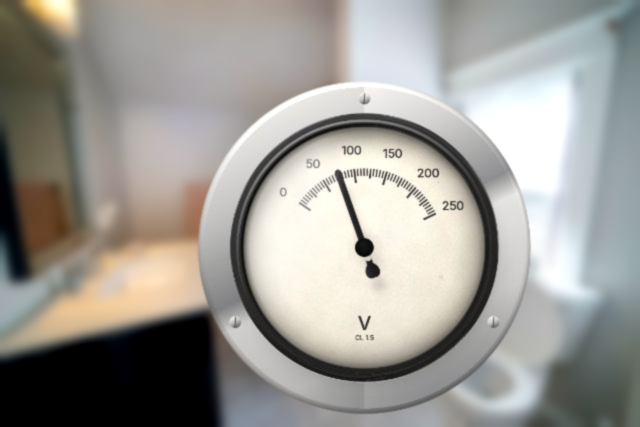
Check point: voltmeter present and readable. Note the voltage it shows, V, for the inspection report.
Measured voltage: 75 V
